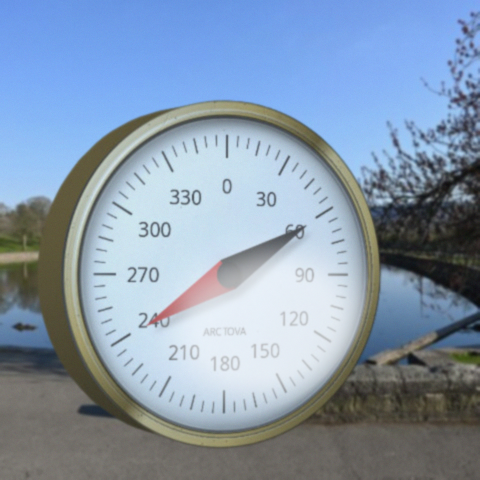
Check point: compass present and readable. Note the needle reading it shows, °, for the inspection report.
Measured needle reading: 240 °
